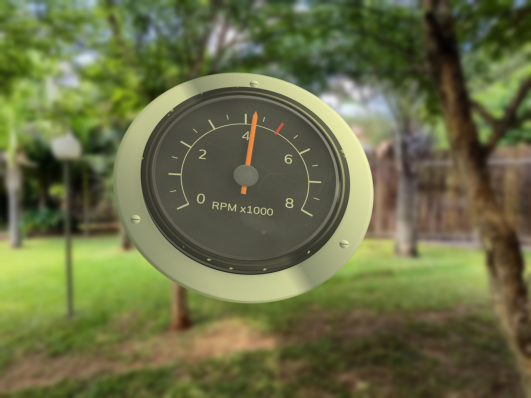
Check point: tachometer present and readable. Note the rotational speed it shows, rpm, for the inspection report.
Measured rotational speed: 4250 rpm
